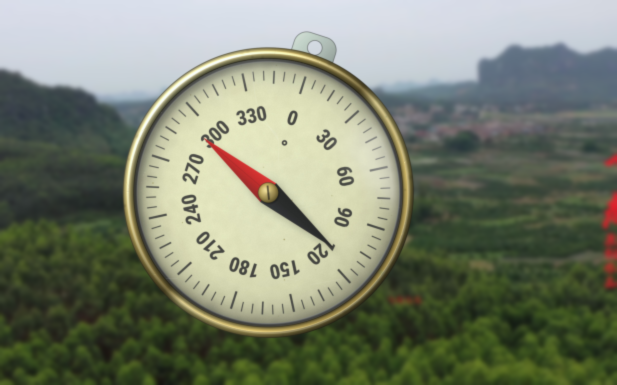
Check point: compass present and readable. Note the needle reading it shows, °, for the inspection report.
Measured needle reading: 292.5 °
